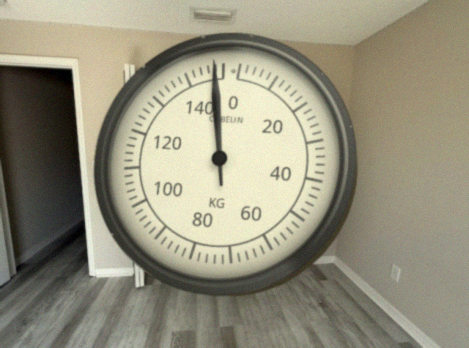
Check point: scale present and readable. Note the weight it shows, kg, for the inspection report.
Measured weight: 148 kg
